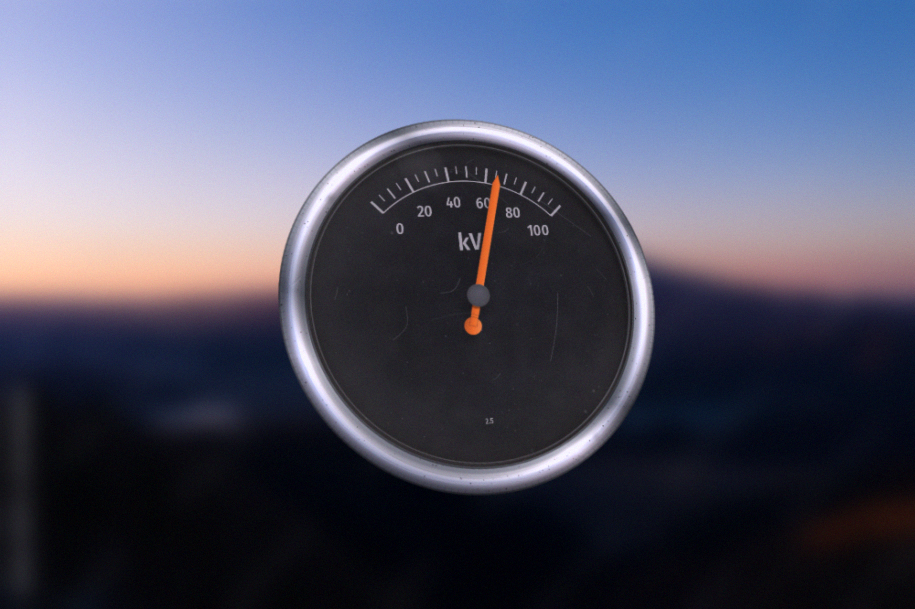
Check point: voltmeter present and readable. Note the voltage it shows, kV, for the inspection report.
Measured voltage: 65 kV
